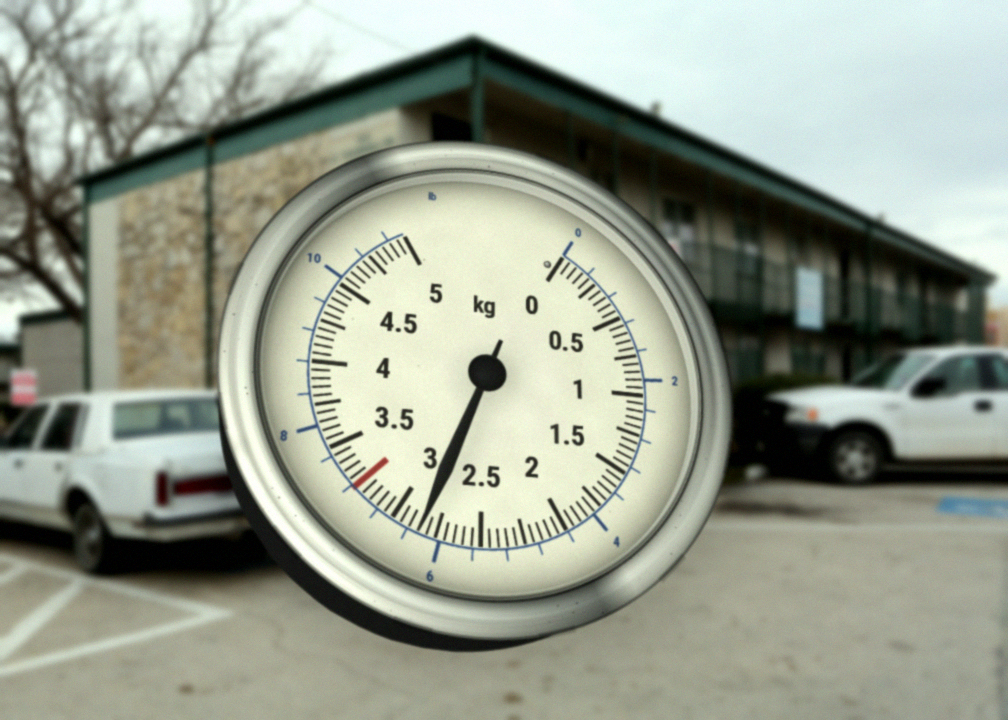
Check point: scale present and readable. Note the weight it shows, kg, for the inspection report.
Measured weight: 2.85 kg
